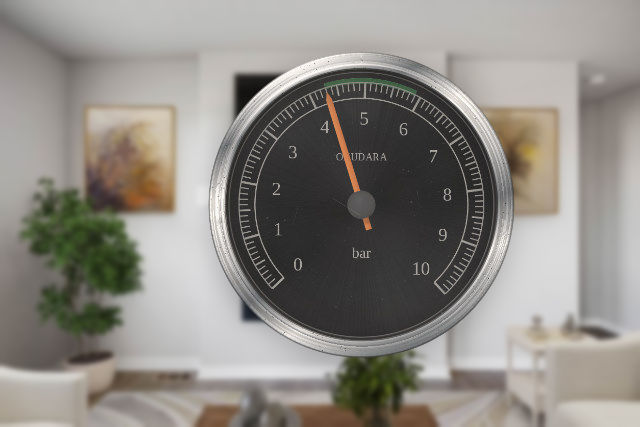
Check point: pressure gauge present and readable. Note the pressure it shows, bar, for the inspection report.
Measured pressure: 4.3 bar
